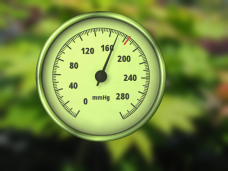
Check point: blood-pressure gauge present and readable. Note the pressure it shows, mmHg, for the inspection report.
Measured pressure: 170 mmHg
